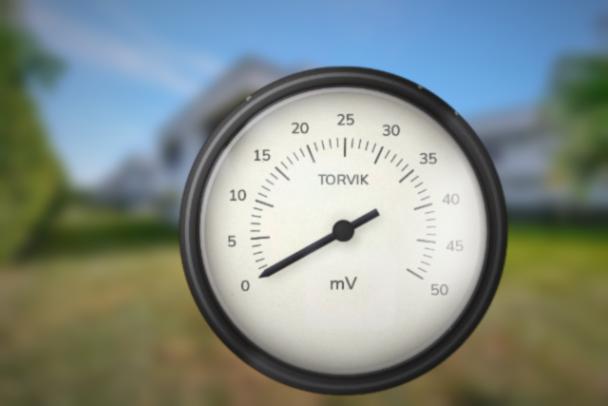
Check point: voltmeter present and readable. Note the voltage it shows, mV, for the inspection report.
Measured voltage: 0 mV
